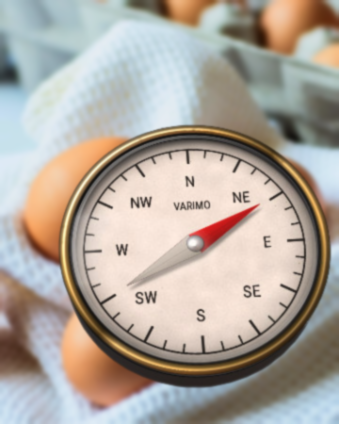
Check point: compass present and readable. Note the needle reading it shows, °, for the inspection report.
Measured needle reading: 60 °
